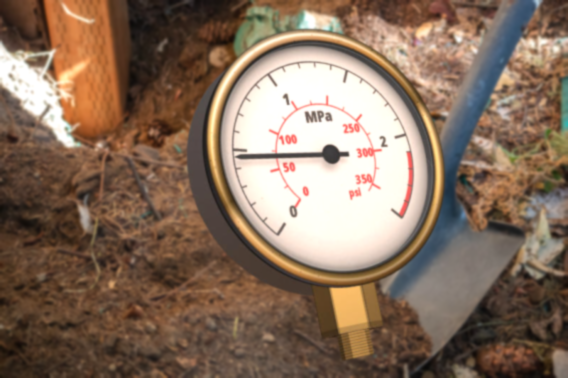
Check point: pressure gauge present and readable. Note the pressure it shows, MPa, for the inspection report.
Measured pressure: 0.45 MPa
